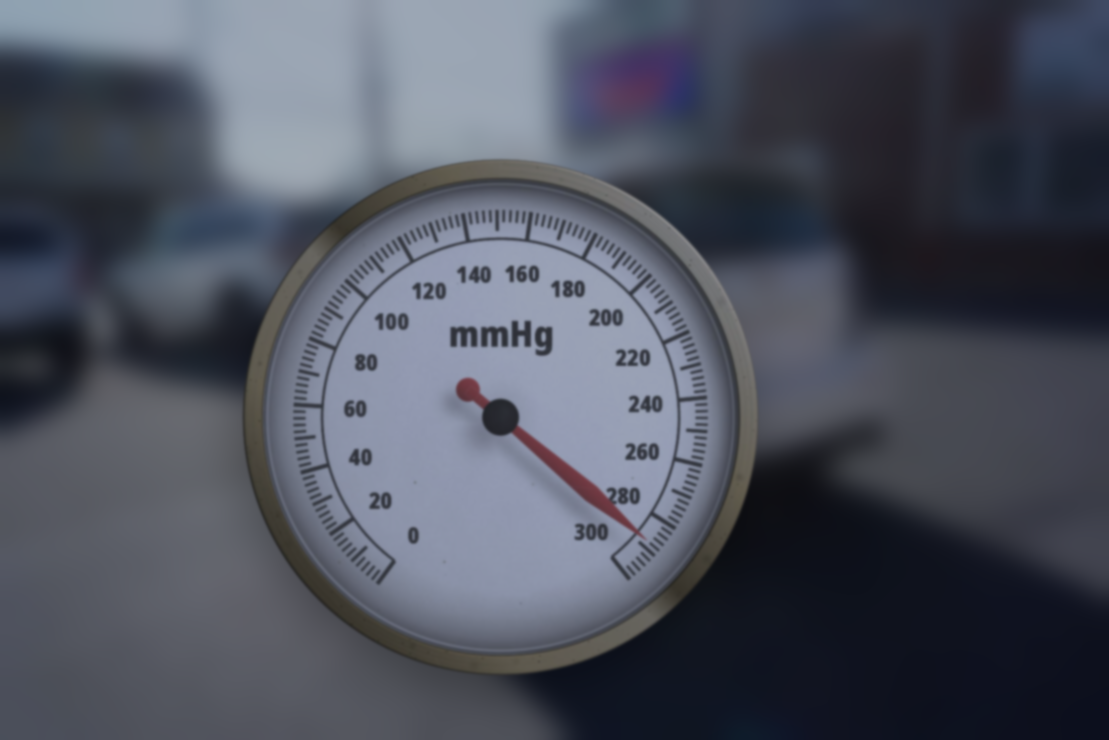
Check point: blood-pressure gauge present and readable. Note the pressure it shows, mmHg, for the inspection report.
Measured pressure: 288 mmHg
